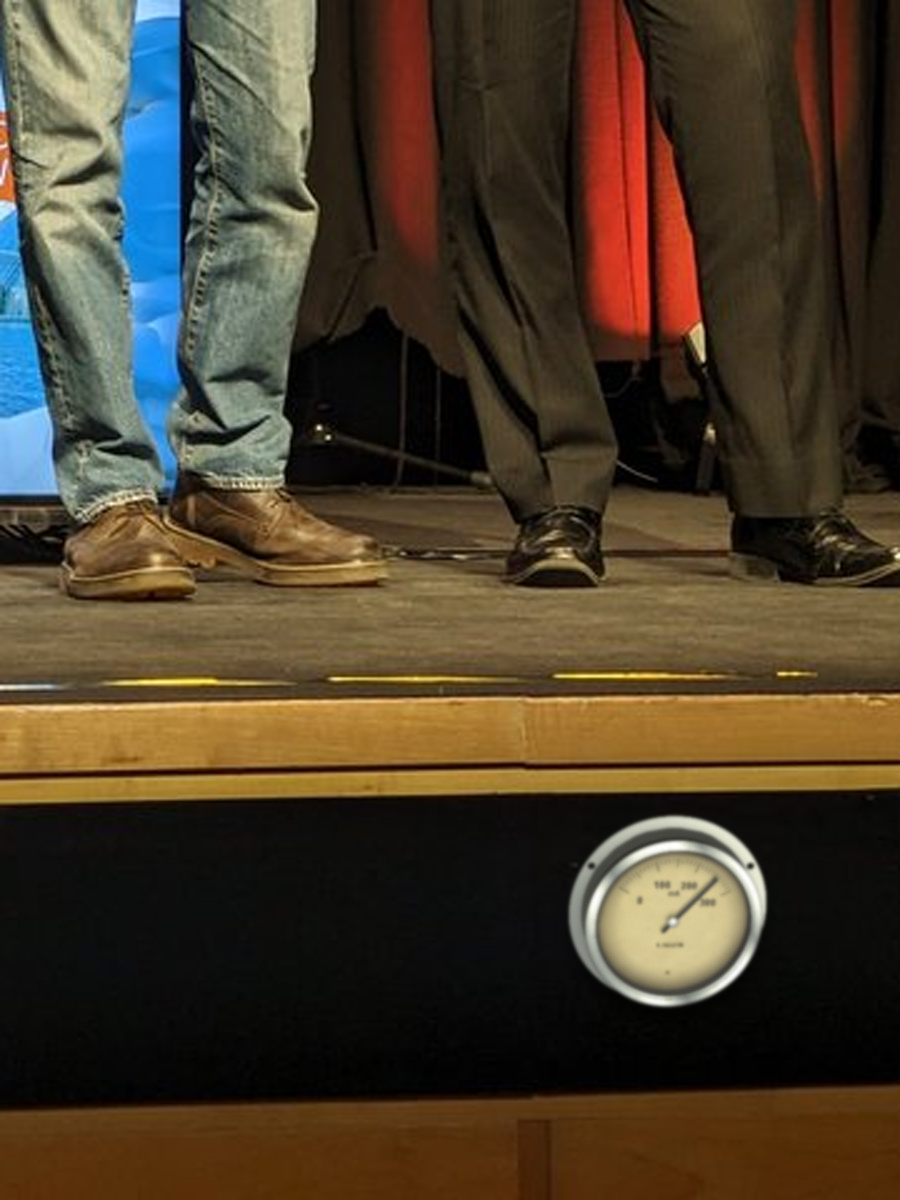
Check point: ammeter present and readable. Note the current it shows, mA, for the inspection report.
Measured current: 250 mA
